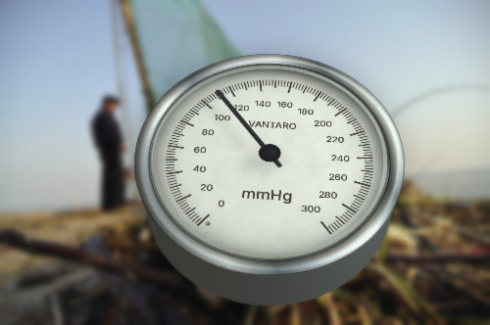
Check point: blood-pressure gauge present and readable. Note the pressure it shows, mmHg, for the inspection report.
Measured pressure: 110 mmHg
